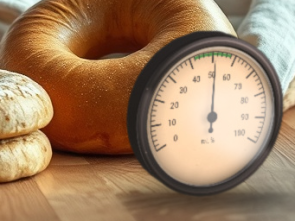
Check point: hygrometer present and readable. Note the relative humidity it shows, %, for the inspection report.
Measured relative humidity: 50 %
